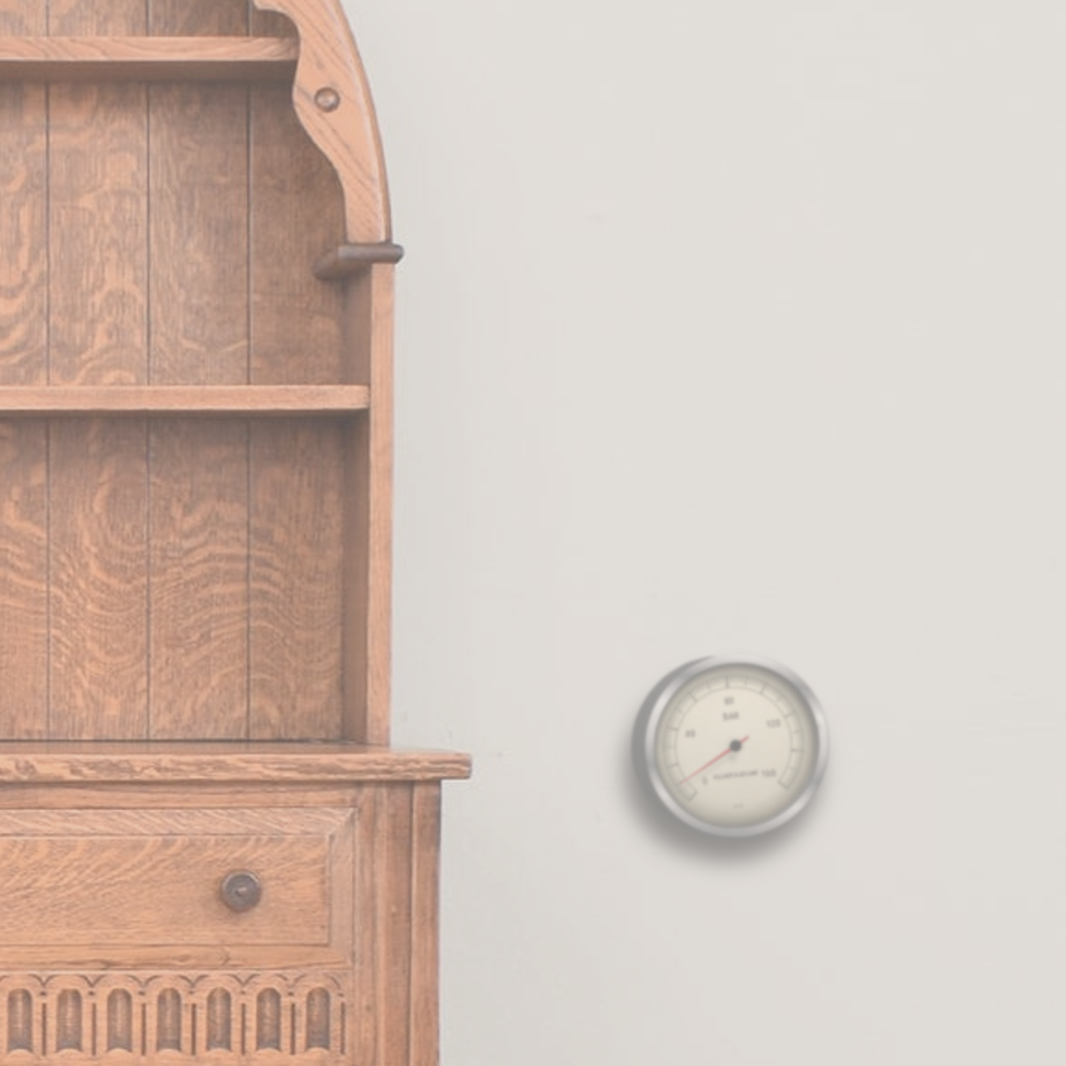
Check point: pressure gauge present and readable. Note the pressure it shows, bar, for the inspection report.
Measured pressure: 10 bar
